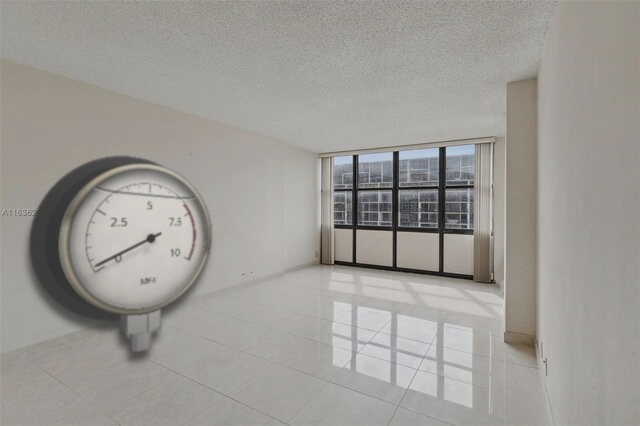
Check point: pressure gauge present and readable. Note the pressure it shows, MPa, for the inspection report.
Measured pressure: 0.25 MPa
